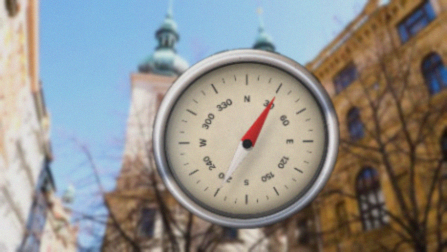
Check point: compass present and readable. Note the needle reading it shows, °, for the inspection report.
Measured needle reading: 30 °
